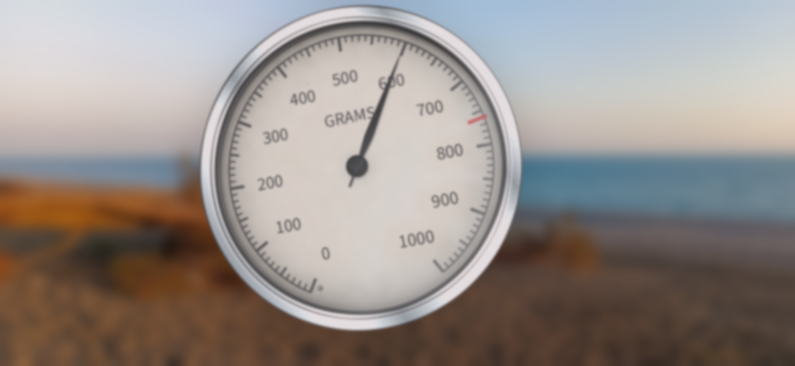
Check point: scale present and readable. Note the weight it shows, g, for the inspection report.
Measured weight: 600 g
